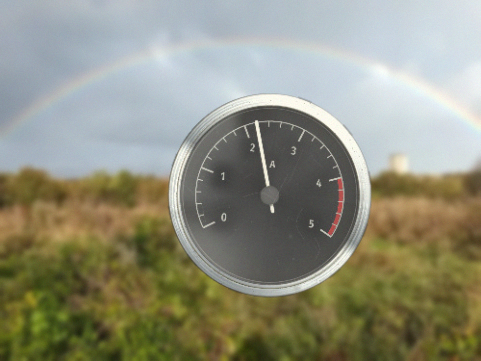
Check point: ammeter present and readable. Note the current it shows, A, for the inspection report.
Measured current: 2.2 A
